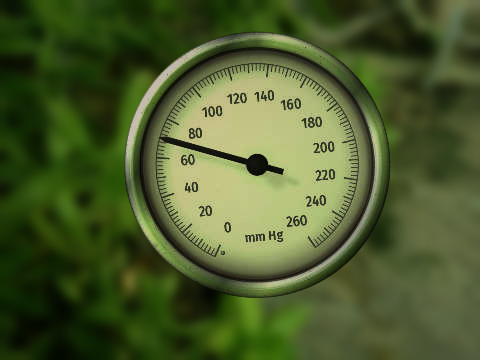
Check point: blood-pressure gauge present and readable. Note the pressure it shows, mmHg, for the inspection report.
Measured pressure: 70 mmHg
